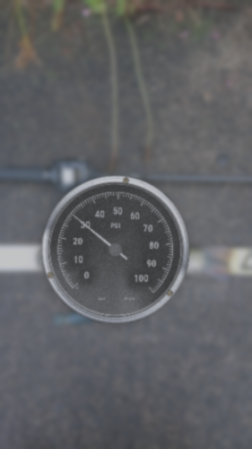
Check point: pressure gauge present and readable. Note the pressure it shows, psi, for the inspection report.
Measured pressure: 30 psi
